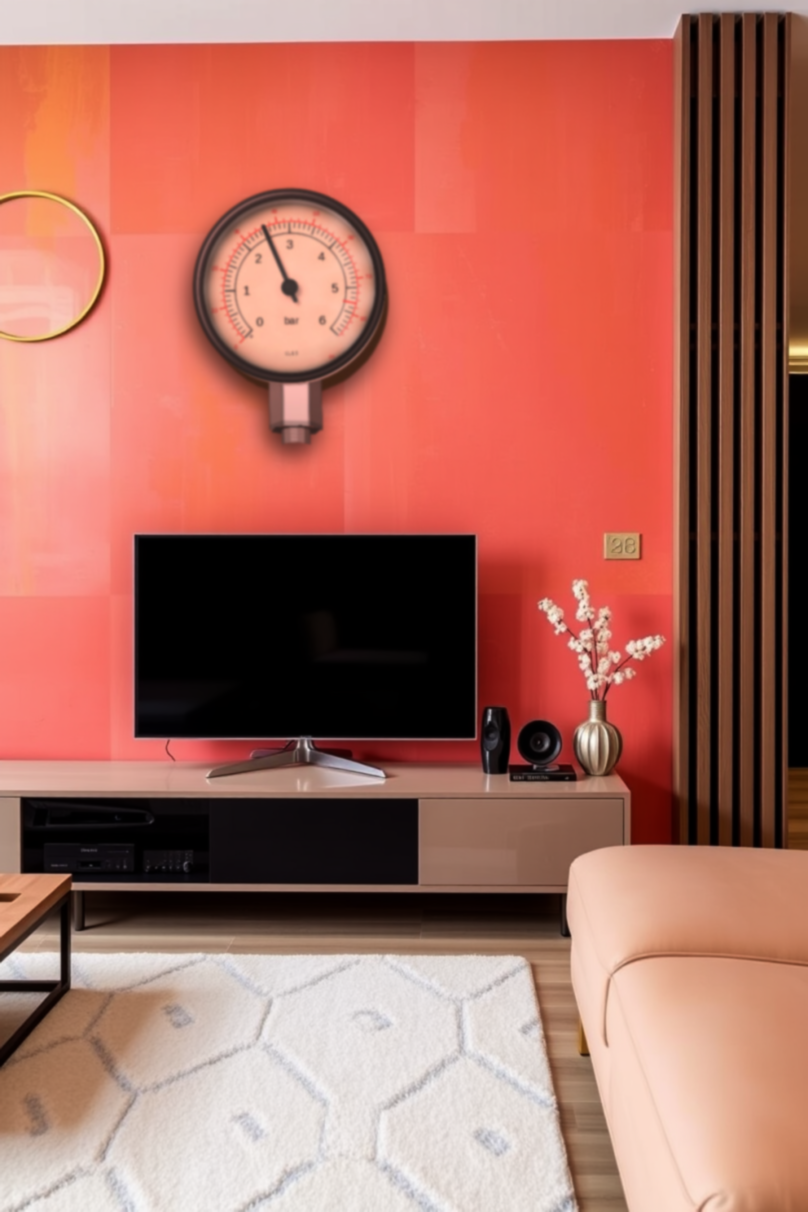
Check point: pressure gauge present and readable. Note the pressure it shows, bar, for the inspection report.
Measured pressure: 2.5 bar
